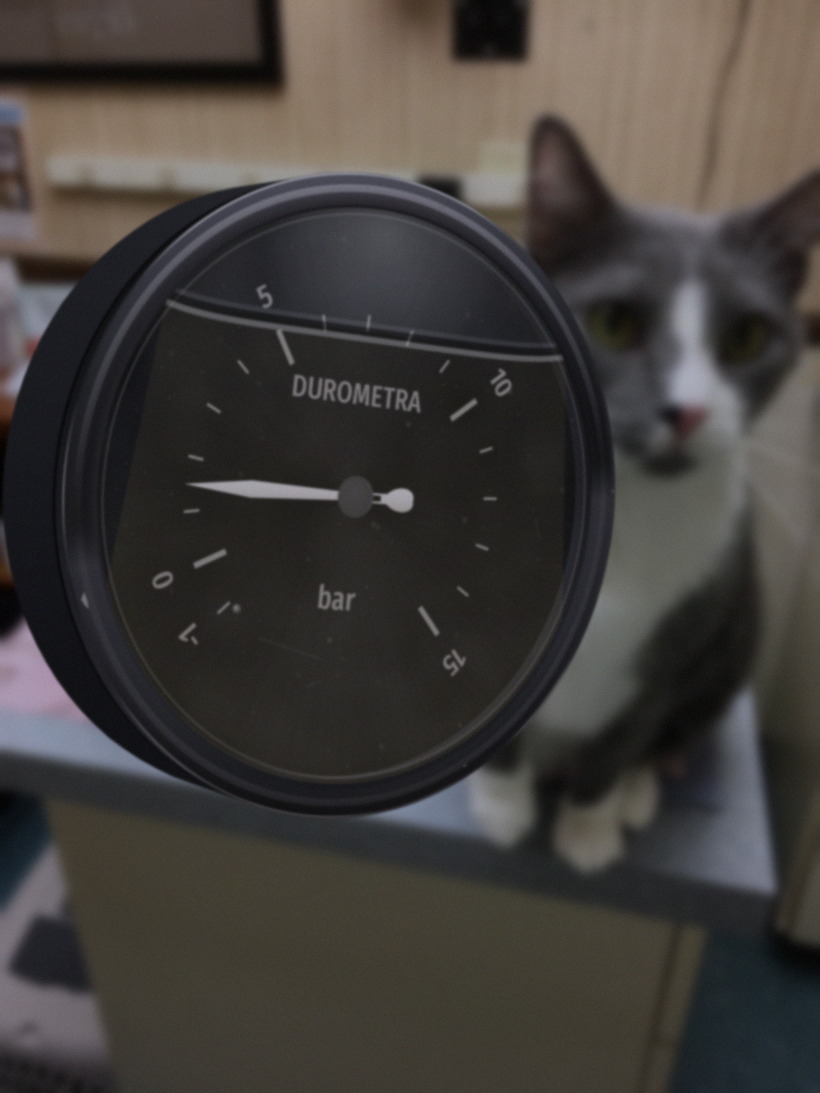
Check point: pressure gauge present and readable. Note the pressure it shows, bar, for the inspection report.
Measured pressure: 1.5 bar
